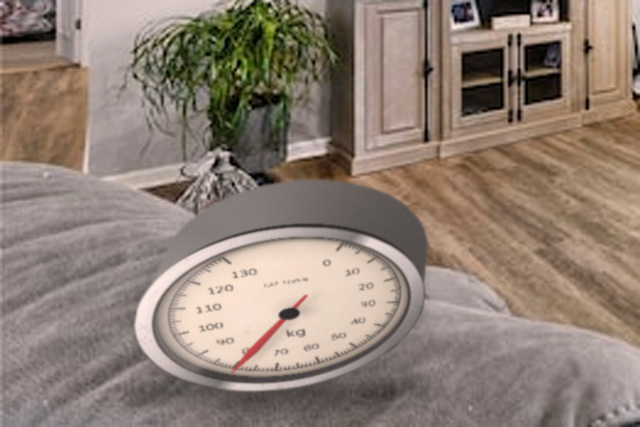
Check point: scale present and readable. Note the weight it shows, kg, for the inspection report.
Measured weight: 80 kg
